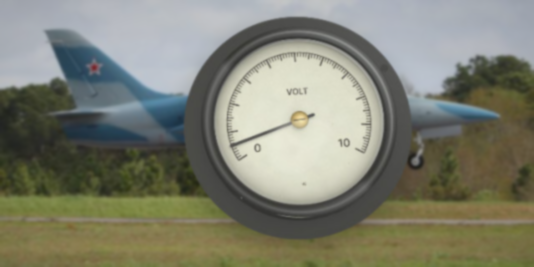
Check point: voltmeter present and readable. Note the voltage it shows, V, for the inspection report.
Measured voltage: 0.5 V
